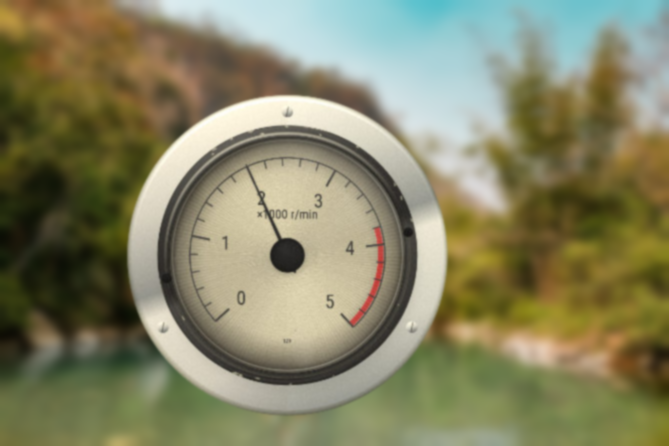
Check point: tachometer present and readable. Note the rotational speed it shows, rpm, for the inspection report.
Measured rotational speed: 2000 rpm
